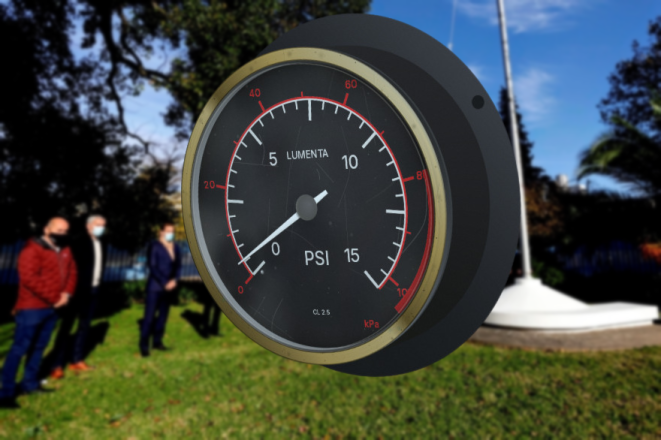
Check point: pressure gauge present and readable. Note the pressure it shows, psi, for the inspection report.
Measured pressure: 0.5 psi
